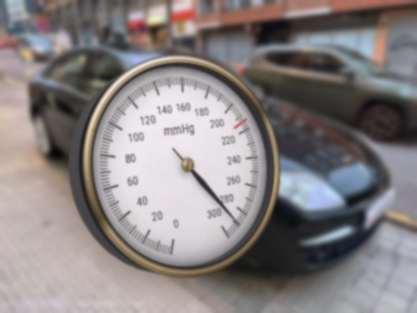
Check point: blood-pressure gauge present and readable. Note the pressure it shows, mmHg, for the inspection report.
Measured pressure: 290 mmHg
